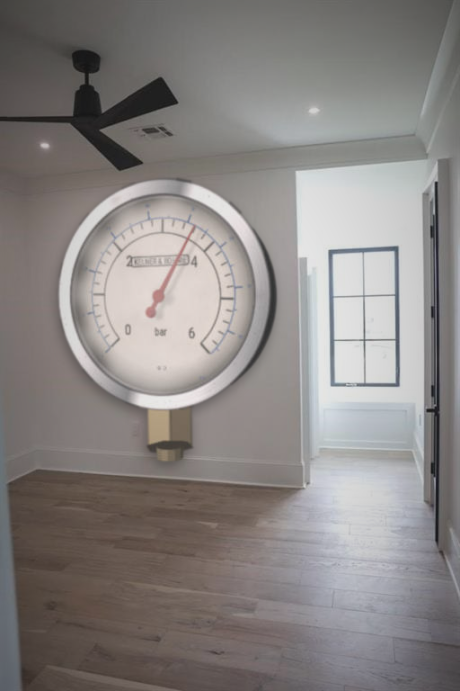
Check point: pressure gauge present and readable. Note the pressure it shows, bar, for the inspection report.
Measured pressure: 3.6 bar
